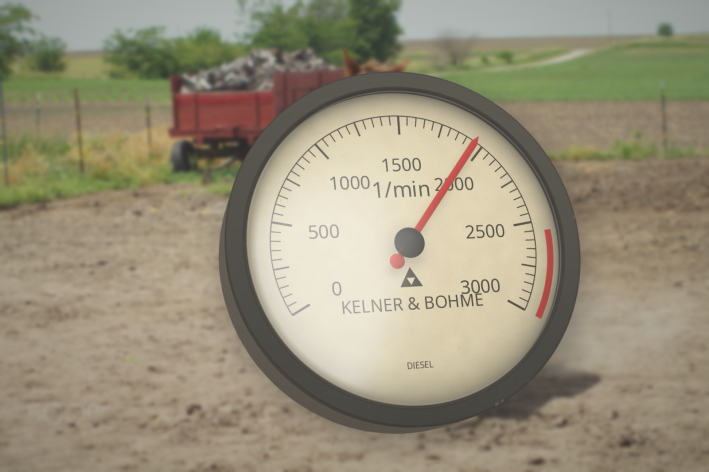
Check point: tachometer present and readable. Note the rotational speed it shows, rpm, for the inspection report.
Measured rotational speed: 1950 rpm
